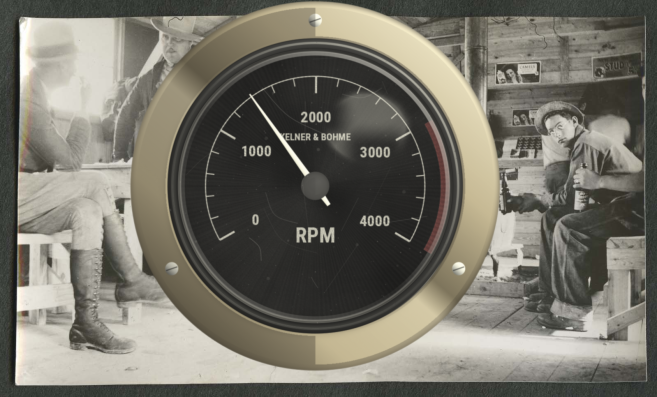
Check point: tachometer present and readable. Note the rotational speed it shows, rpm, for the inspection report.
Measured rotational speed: 1400 rpm
